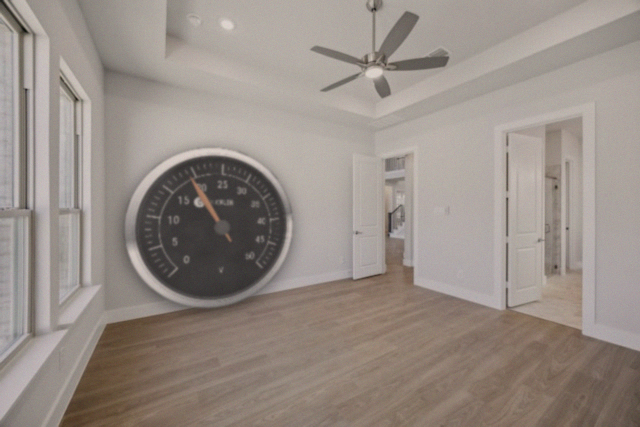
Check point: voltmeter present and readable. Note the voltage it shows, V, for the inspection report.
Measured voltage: 19 V
